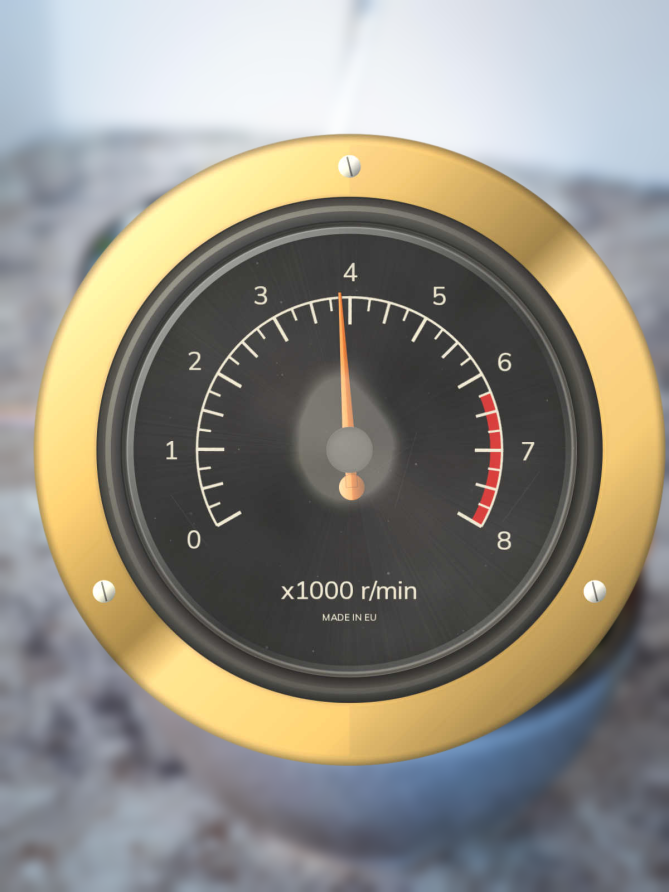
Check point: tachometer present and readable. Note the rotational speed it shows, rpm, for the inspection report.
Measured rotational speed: 3875 rpm
